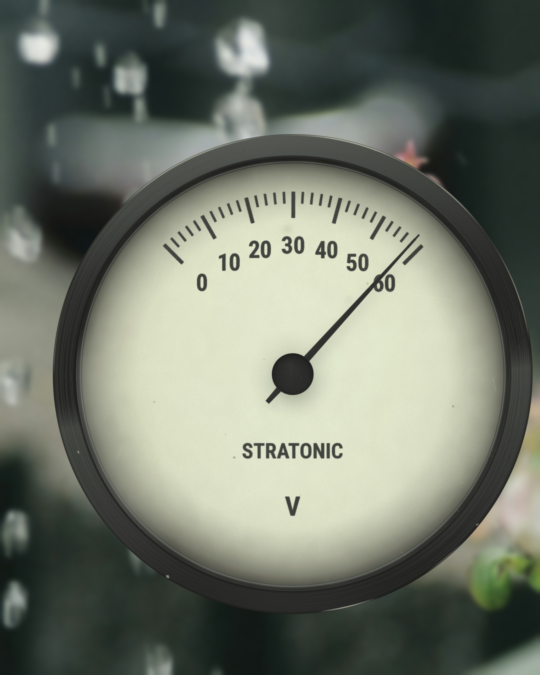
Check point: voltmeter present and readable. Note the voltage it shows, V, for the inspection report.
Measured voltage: 58 V
